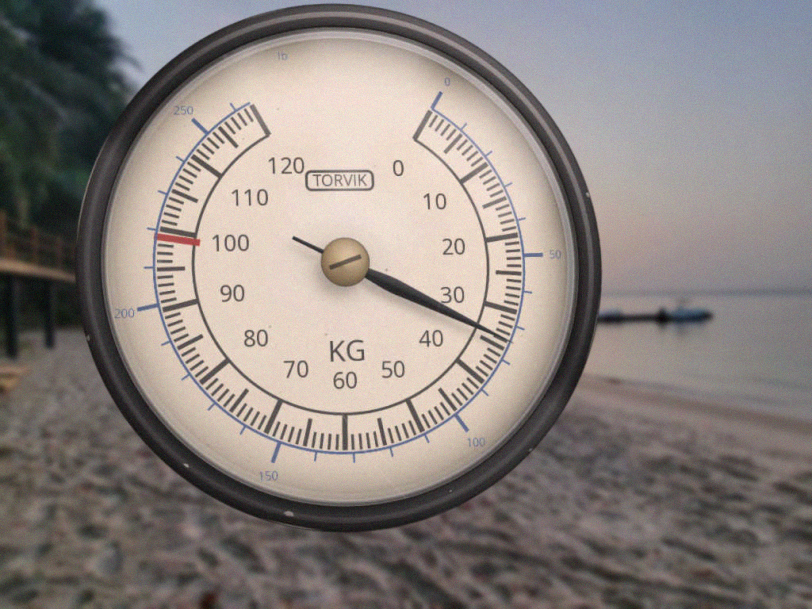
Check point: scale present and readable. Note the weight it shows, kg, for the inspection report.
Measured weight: 34 kg
